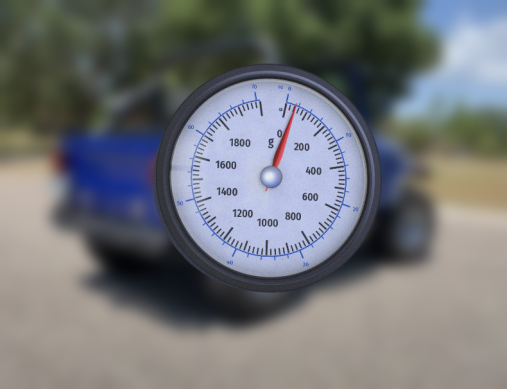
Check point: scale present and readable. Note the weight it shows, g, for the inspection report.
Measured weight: 40 g
